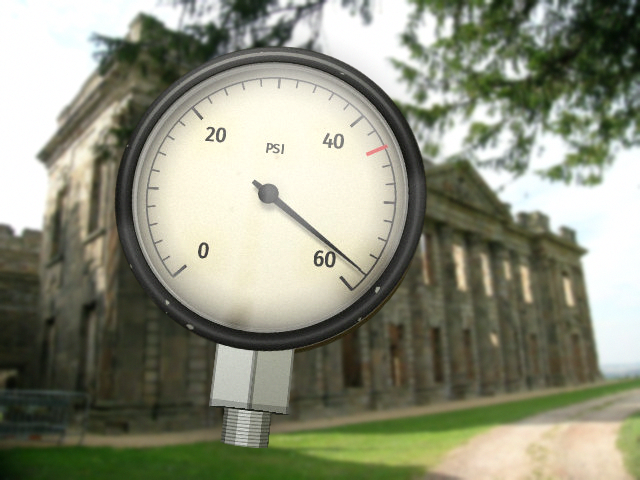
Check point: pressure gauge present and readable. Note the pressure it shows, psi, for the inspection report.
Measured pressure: 58 psi
